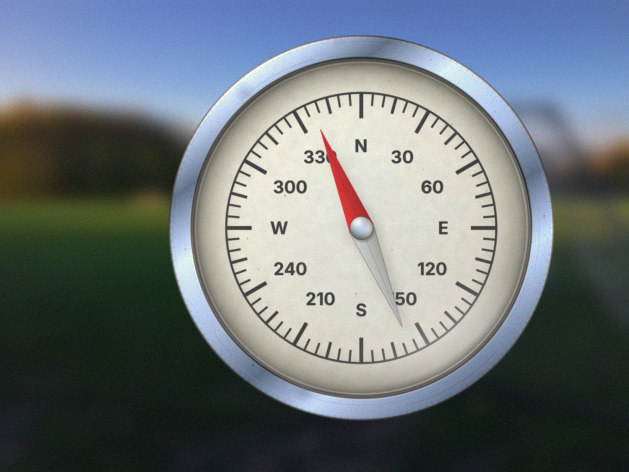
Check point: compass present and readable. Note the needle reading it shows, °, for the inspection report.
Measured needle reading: 337.5 °
